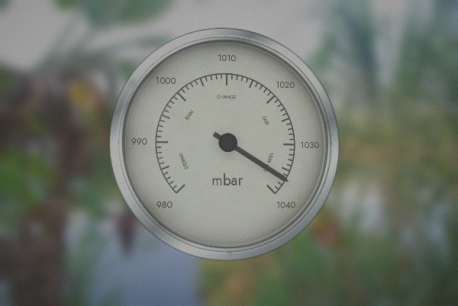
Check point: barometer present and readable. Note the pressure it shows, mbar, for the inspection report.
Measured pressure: 1037 mbar
